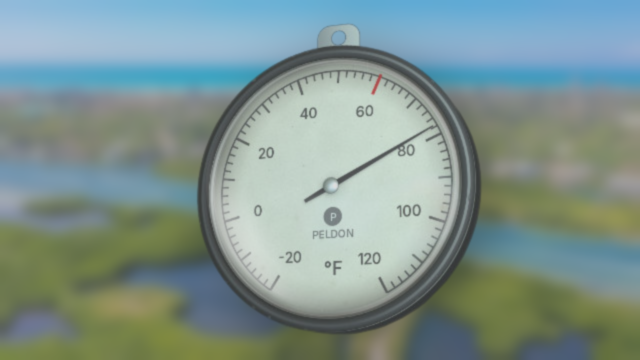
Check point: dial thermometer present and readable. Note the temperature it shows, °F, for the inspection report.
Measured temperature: 78 °F
